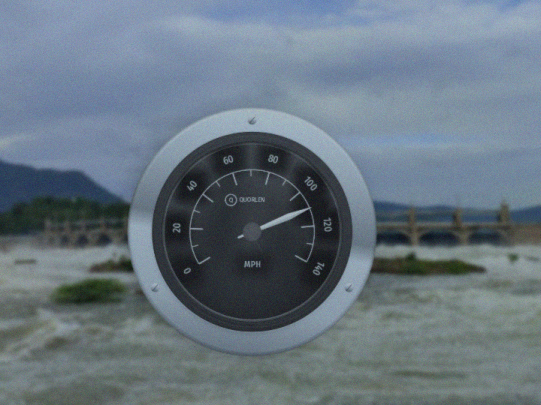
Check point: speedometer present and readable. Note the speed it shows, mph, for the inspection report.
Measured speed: 110 mph
